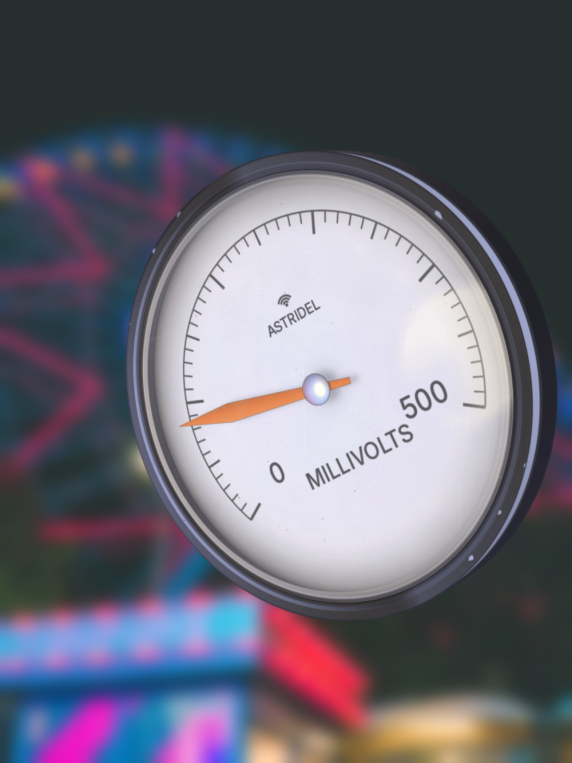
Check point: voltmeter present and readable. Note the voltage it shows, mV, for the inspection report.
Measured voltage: 85 mV
